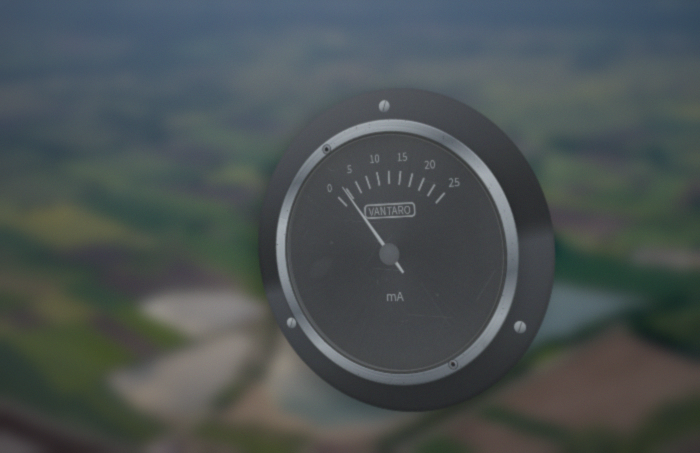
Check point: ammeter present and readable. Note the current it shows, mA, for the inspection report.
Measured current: 2.5 mA
